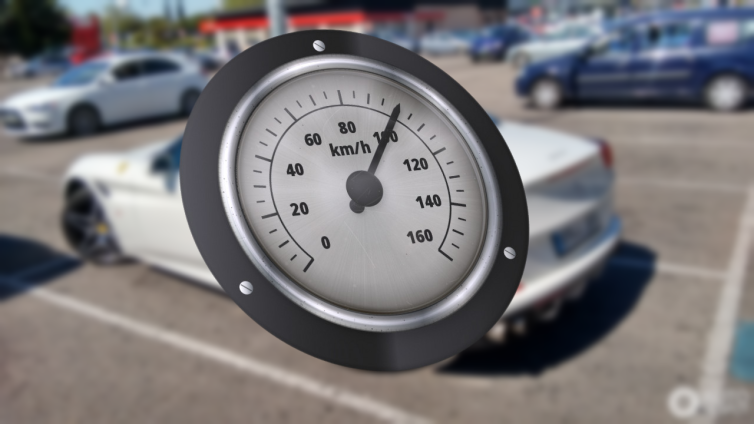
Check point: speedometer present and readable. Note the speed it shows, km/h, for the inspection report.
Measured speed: 100 km/h
